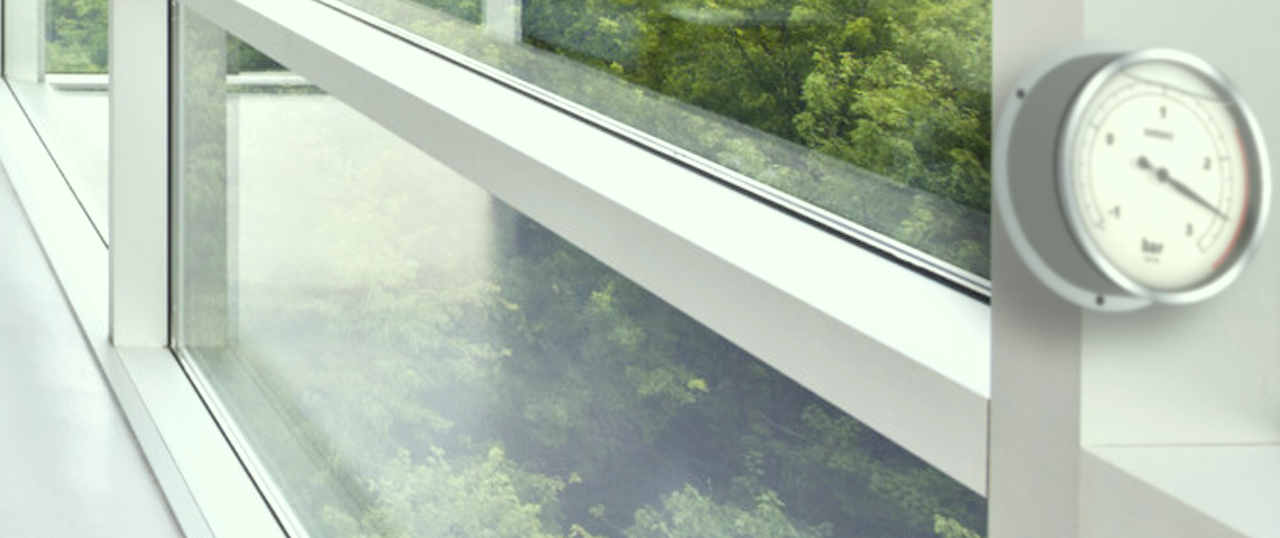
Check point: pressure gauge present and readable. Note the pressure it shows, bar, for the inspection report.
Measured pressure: 2.6 bar
